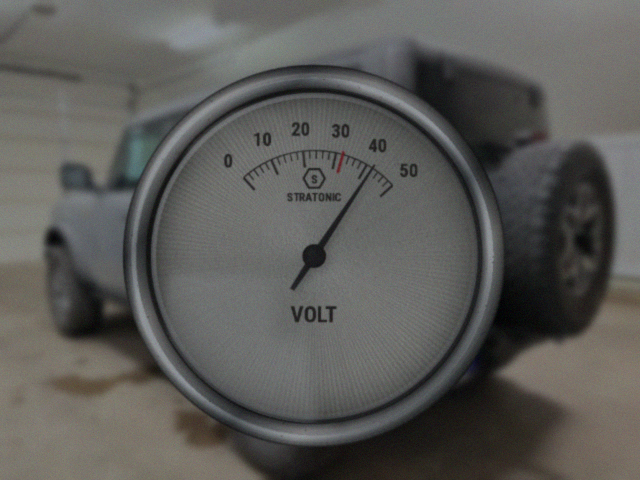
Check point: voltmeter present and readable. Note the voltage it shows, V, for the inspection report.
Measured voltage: 42 V
